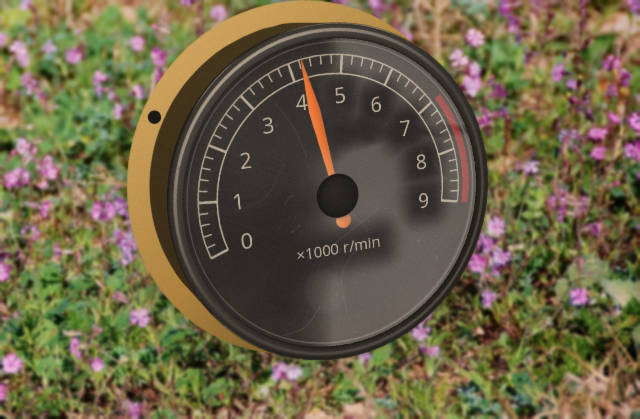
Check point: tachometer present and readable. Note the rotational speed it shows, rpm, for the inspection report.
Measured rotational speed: 4200 rpm
